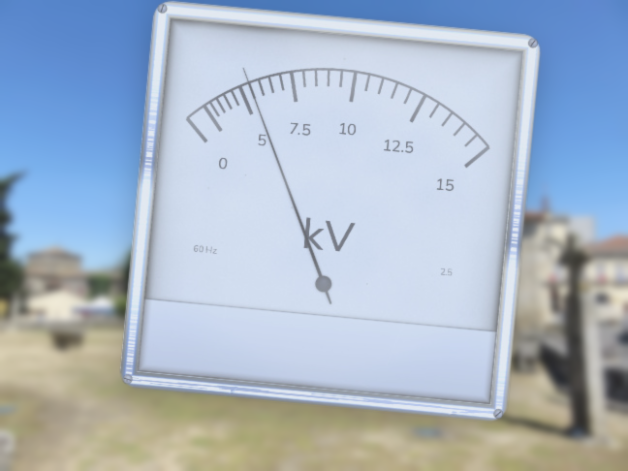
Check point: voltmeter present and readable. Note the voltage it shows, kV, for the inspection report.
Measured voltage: 5.5 kV
